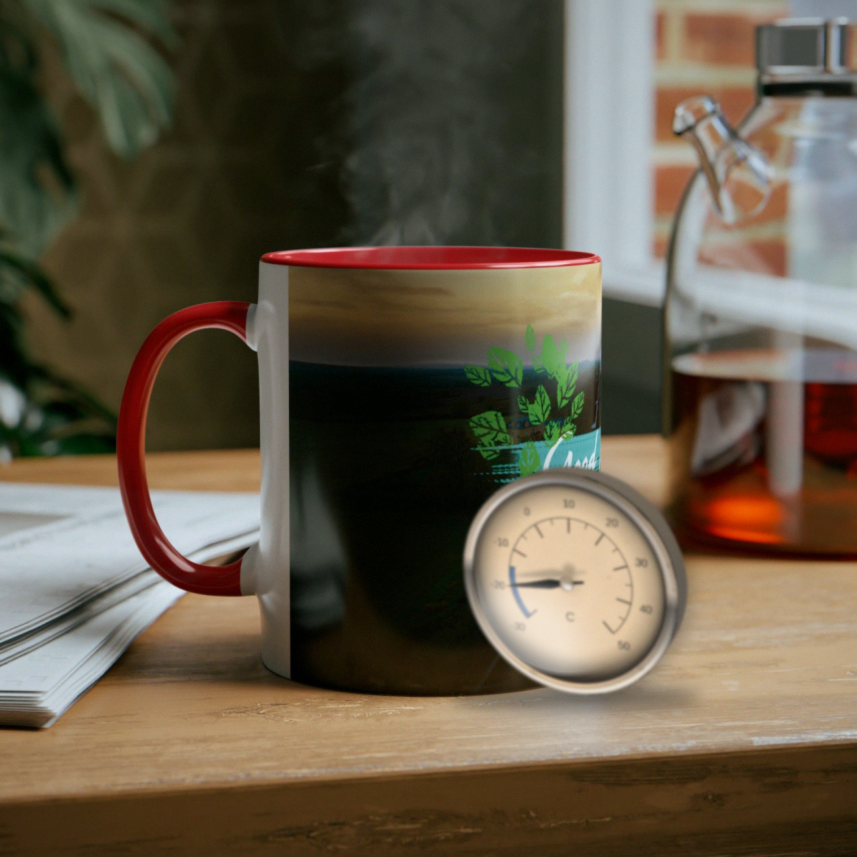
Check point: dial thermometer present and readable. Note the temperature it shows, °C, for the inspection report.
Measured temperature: -20 °C
